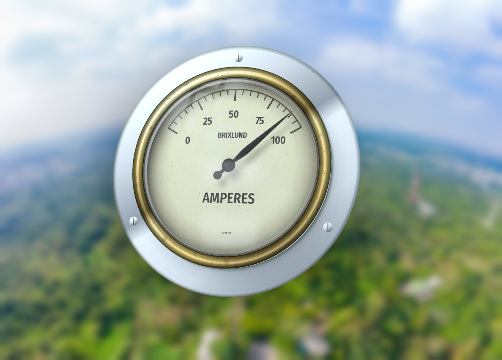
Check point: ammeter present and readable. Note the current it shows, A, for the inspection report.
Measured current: 90 A
